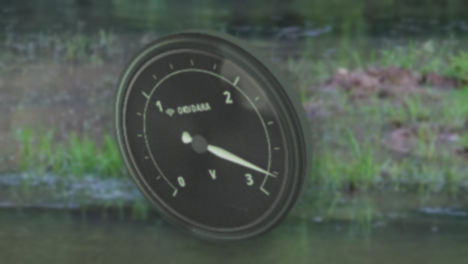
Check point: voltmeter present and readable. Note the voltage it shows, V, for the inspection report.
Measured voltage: 2.8 V
